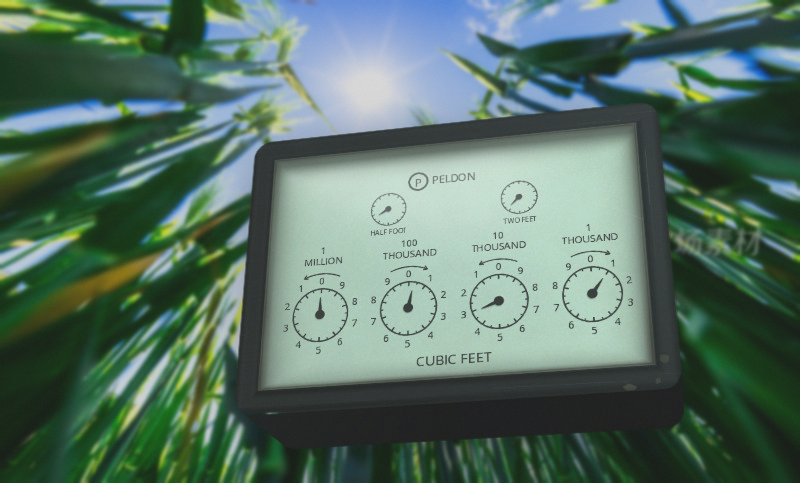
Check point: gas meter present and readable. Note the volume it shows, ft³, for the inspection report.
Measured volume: 3100 ft³
